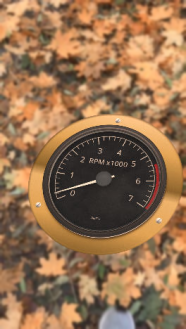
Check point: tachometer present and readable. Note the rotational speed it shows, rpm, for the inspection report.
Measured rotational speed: 200 rpm
